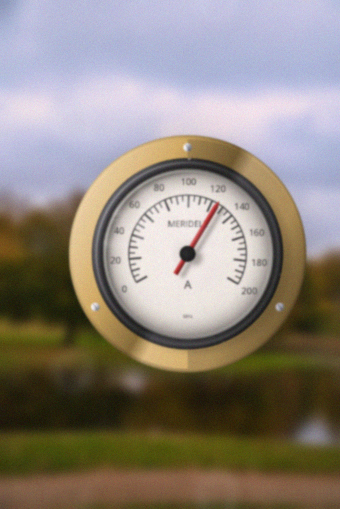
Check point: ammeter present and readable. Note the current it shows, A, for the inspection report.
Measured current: 125 A
